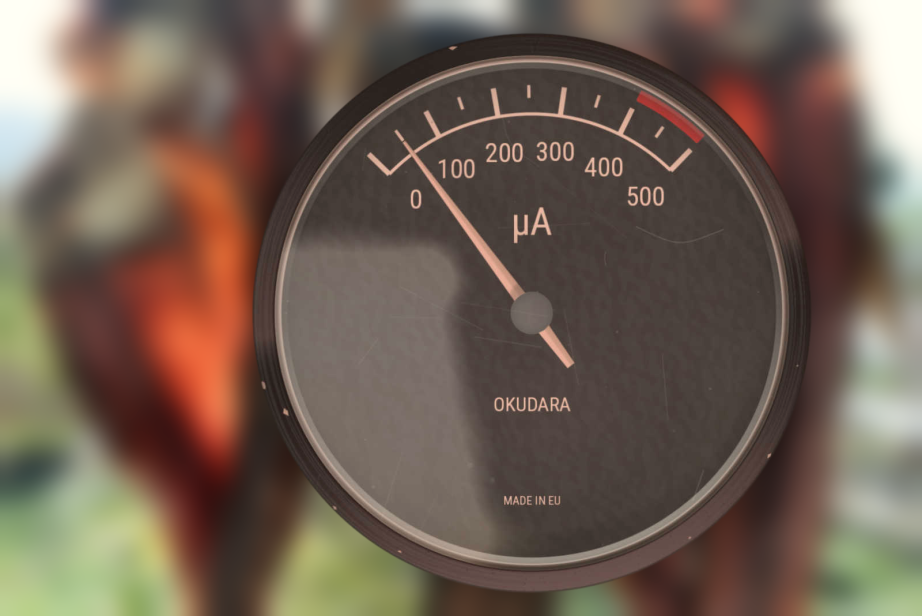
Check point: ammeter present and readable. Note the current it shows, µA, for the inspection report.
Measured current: 50 µA
